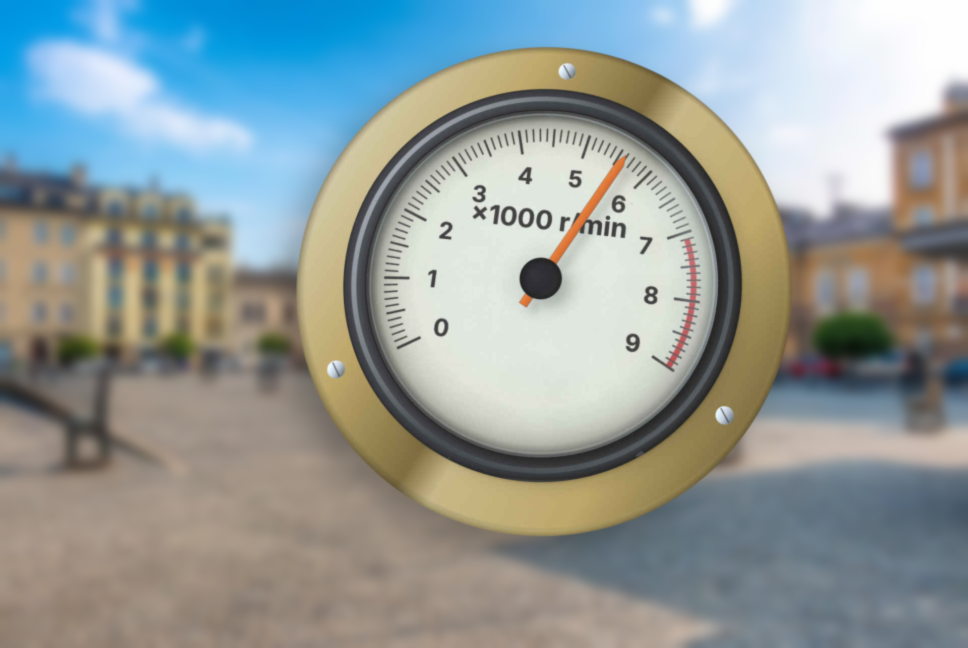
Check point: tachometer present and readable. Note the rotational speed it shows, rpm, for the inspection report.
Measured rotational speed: 5600 rpm
